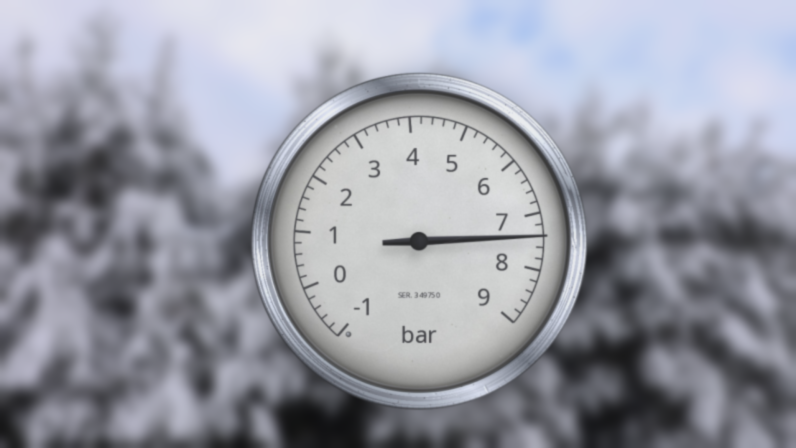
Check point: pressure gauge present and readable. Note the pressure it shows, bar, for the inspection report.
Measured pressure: 7.4 bar
